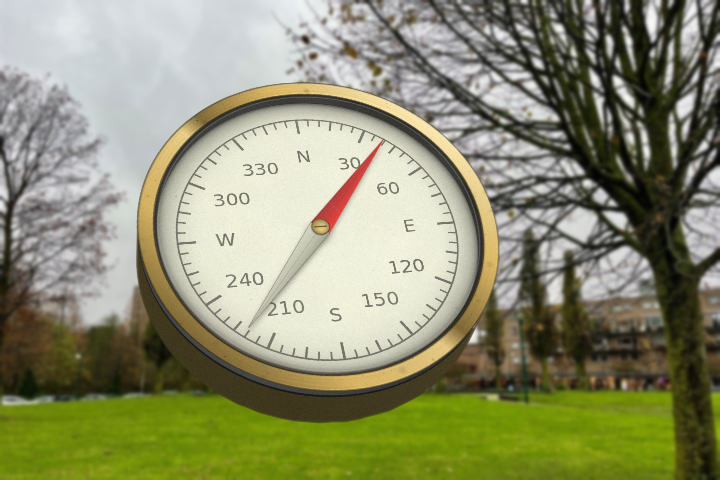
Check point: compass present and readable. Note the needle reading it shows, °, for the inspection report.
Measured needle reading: 40 °
